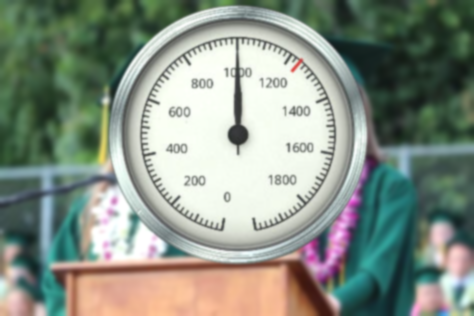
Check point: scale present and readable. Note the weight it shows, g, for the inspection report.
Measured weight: 1000 g
